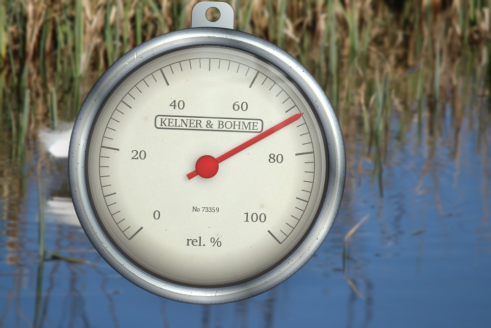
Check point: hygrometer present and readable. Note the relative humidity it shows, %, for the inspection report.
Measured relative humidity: 72 %
